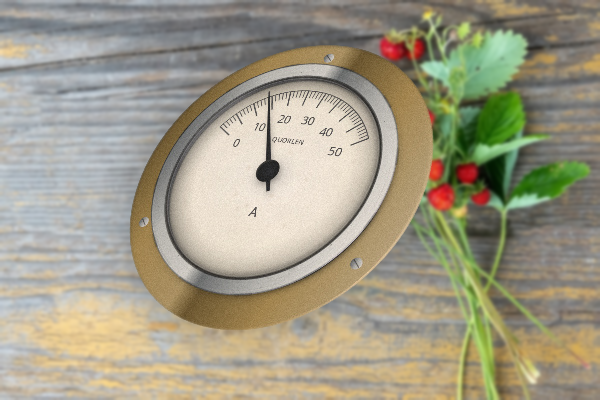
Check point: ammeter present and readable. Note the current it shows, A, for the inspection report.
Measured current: 15 A
